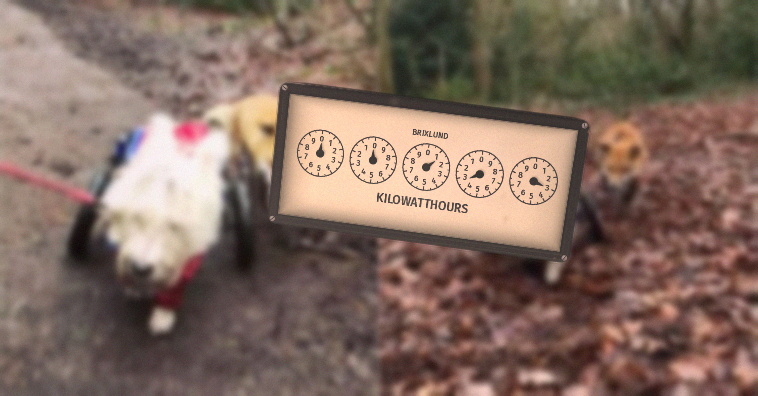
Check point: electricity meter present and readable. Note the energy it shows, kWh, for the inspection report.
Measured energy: 133 kWh
